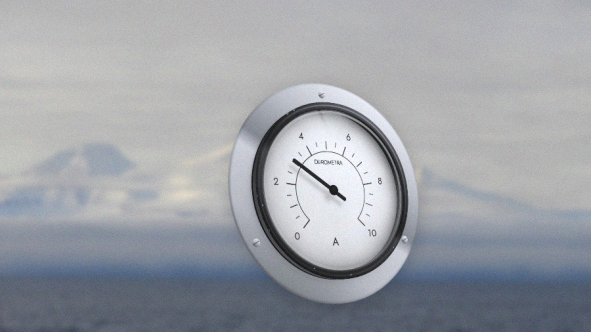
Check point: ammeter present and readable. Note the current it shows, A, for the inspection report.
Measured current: 3 A
